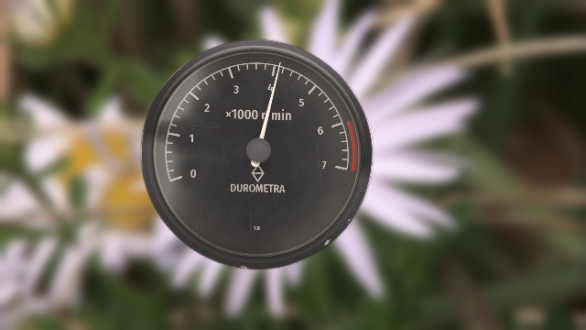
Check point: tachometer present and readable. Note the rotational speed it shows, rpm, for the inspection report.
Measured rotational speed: 4100 rpm
